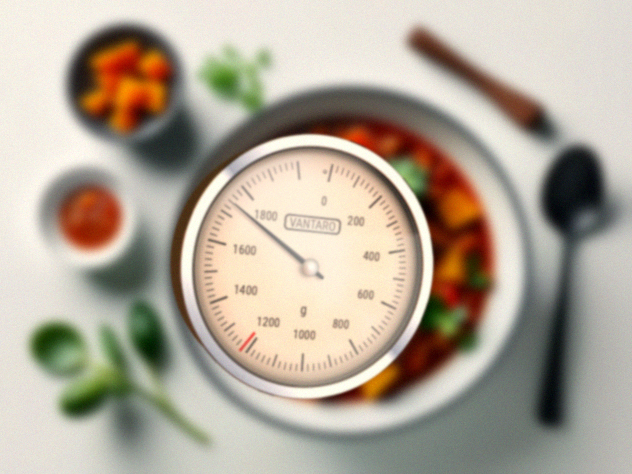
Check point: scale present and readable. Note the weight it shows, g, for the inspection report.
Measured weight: 1740 g
